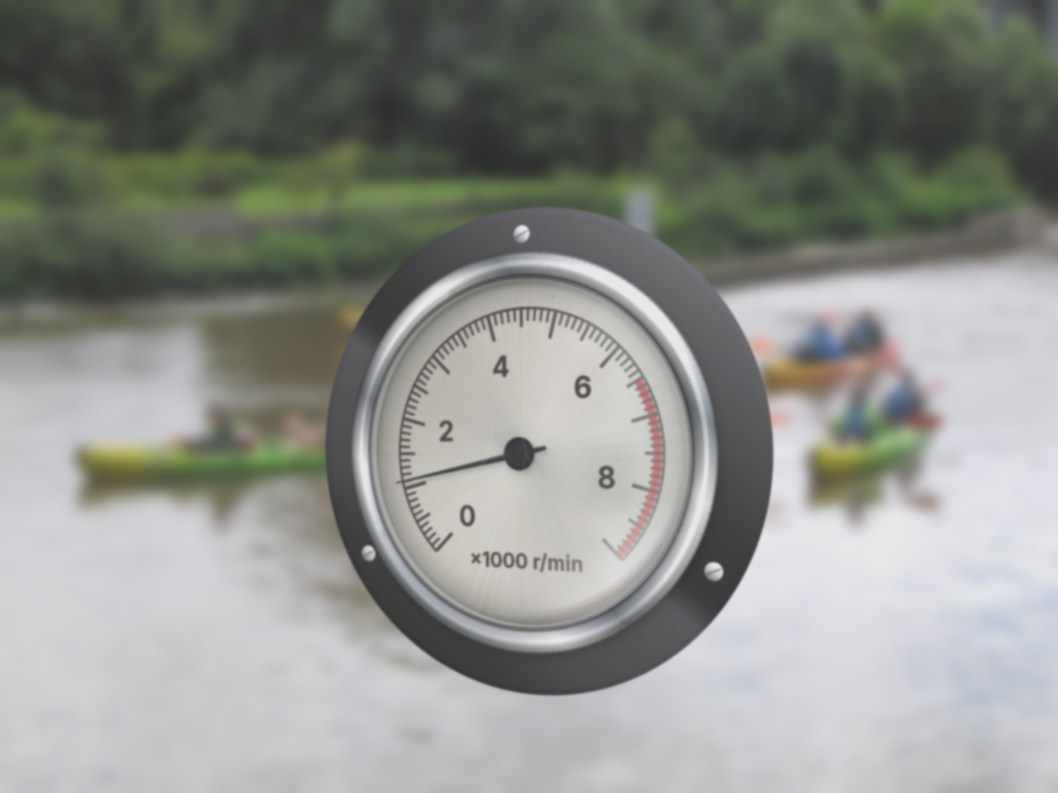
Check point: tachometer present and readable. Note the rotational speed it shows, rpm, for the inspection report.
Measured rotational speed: 1100 rpm
